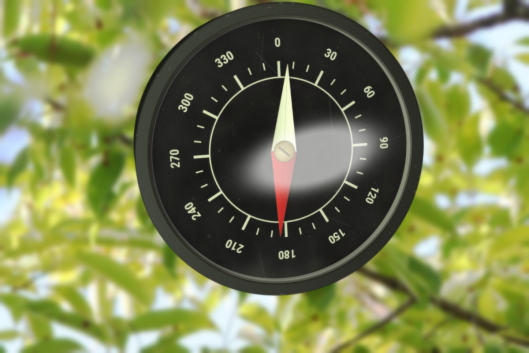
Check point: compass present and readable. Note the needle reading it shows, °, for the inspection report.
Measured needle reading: 185 °
